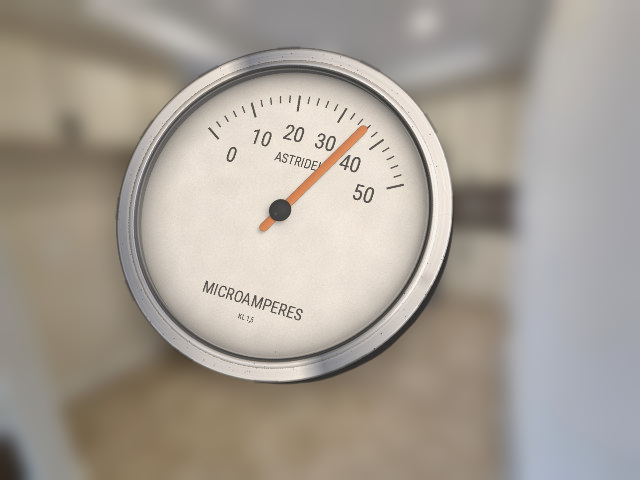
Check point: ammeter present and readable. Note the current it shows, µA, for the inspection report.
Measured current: 36 µA
